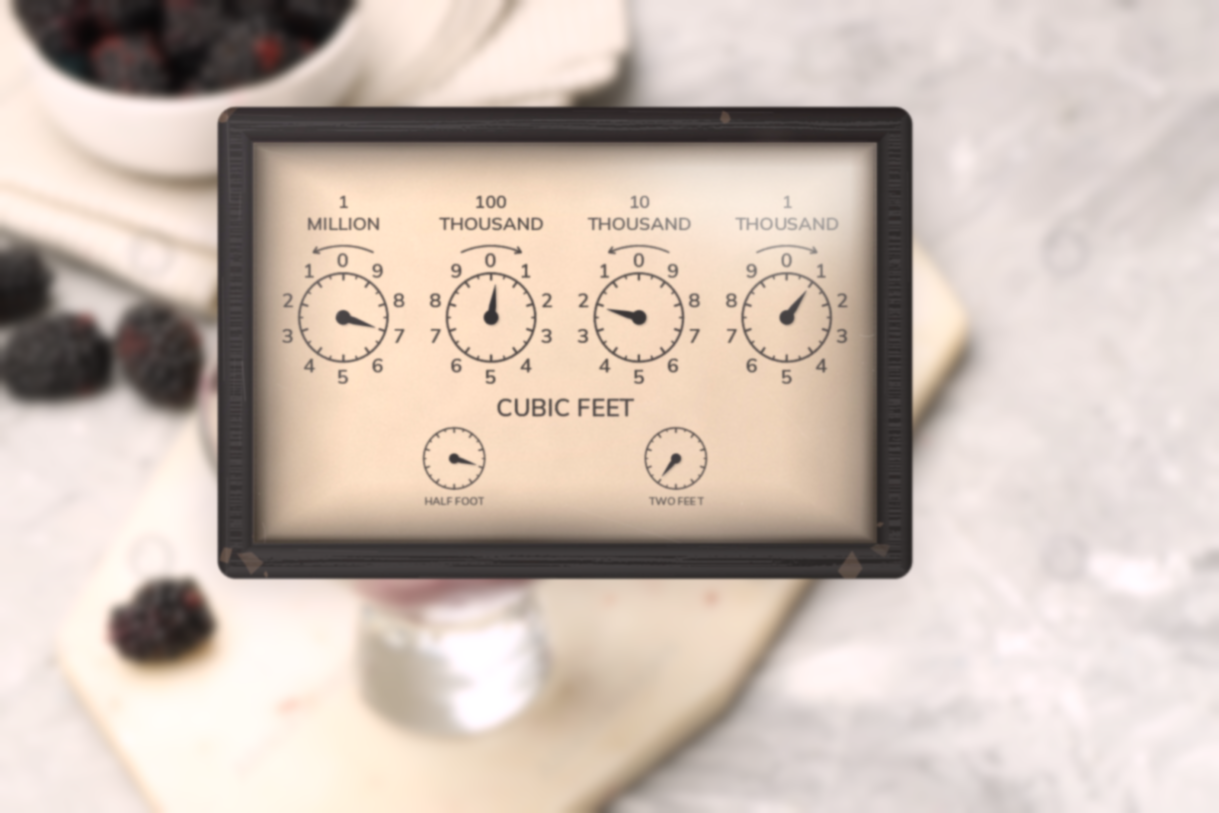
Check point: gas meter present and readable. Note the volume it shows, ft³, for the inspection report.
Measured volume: 702100 ft³
